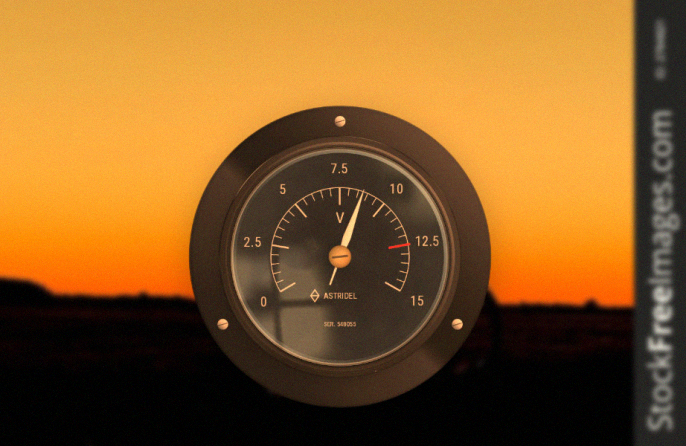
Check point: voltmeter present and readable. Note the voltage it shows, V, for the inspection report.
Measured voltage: 8.75 V
